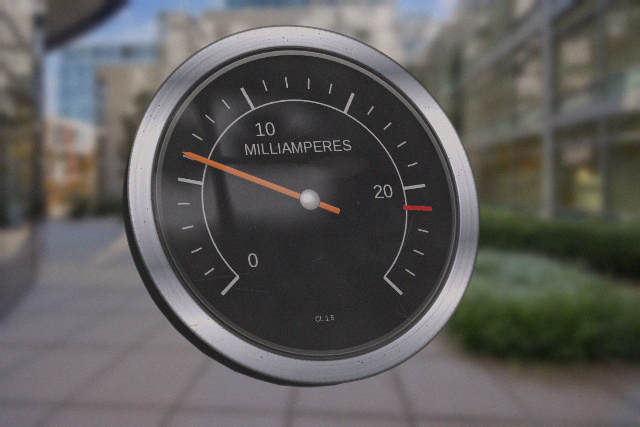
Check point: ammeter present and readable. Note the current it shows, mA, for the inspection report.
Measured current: 6 mA
